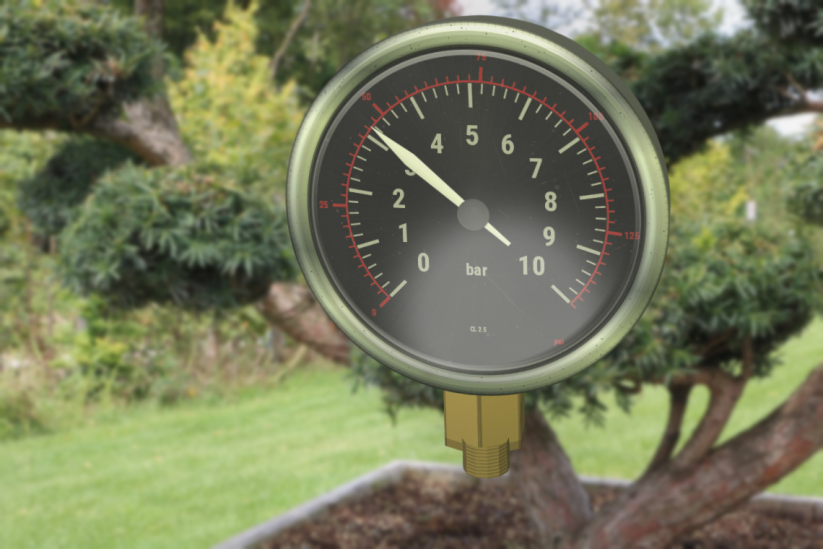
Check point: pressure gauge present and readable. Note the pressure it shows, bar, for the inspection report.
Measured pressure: 3.2 bar
